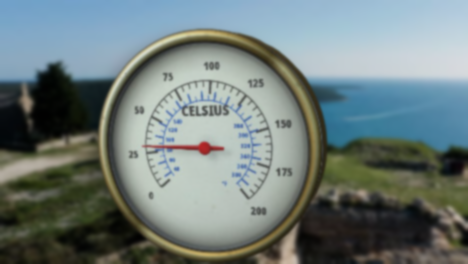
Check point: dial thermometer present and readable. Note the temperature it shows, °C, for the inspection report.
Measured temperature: 30 °C
